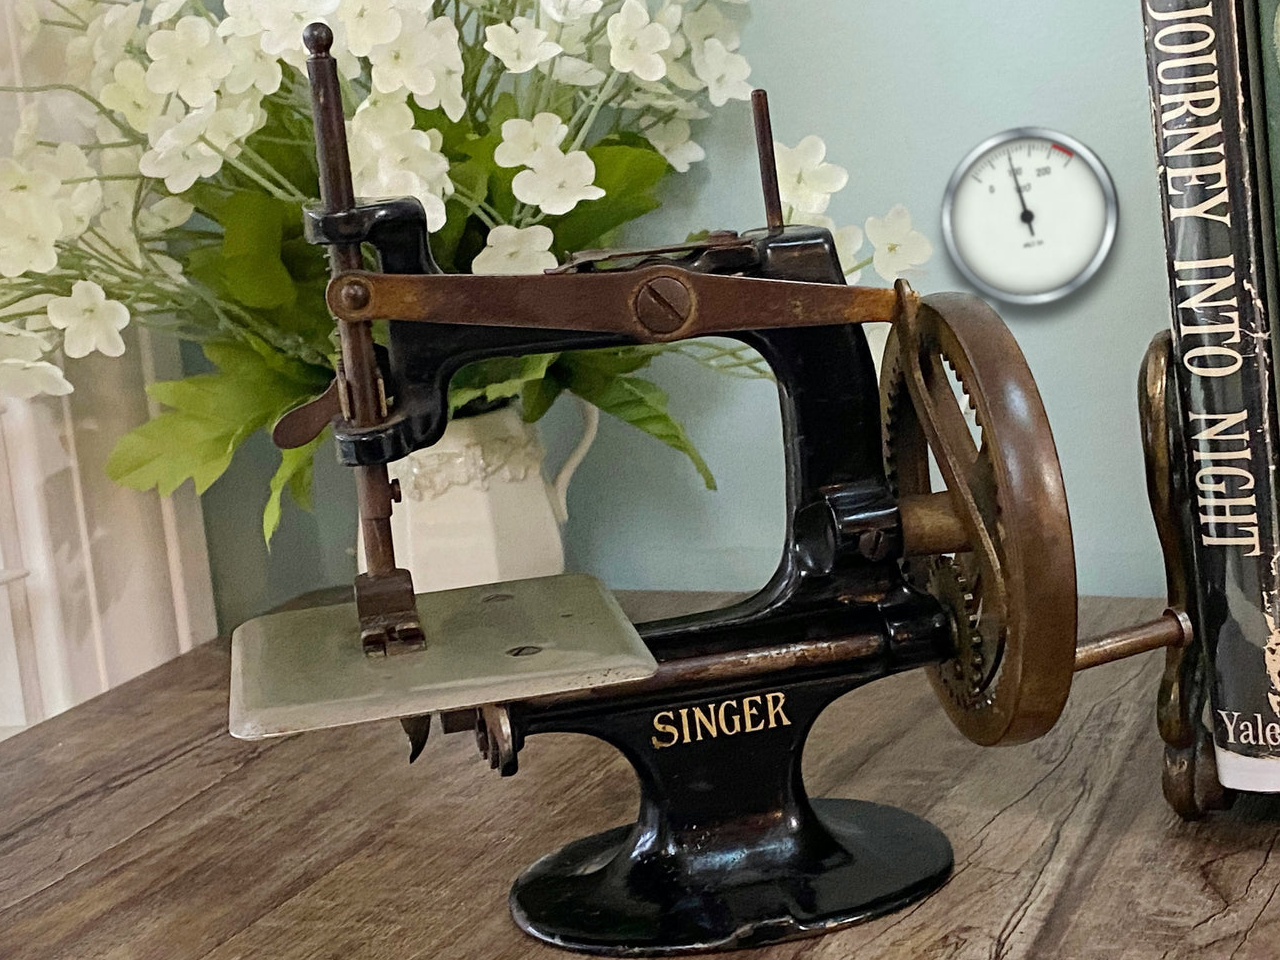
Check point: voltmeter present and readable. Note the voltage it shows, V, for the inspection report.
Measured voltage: 100 V
